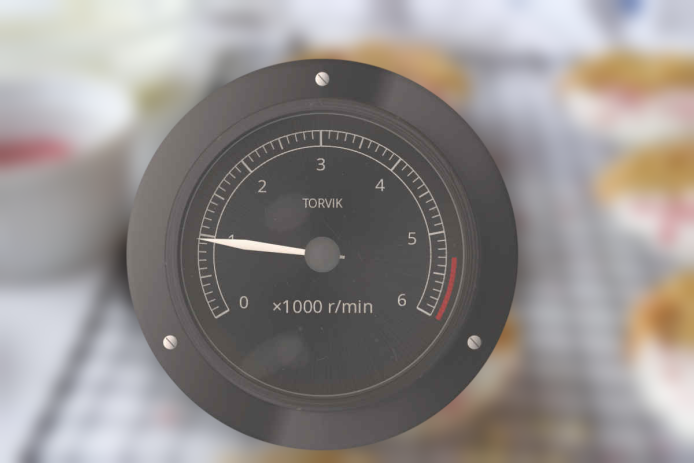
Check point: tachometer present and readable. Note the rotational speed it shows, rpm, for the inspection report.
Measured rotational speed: 950 rpm
